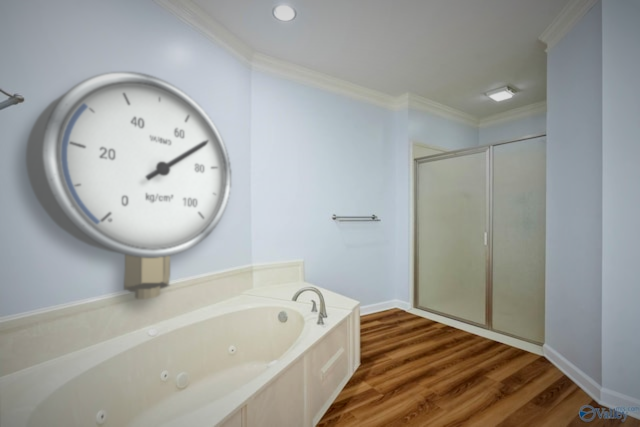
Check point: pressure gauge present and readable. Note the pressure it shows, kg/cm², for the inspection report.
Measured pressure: 70 kg/cm²
